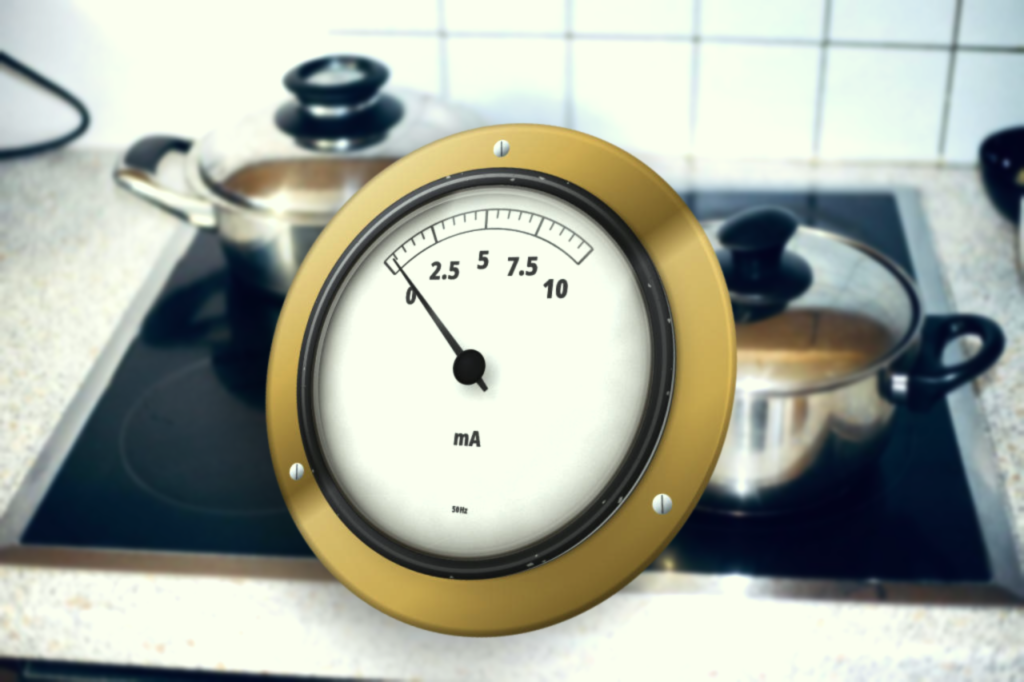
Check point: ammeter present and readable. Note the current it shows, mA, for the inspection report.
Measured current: 0.5 mA
